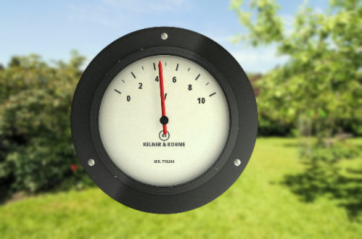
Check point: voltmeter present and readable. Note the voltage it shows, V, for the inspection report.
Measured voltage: 4.5 V
